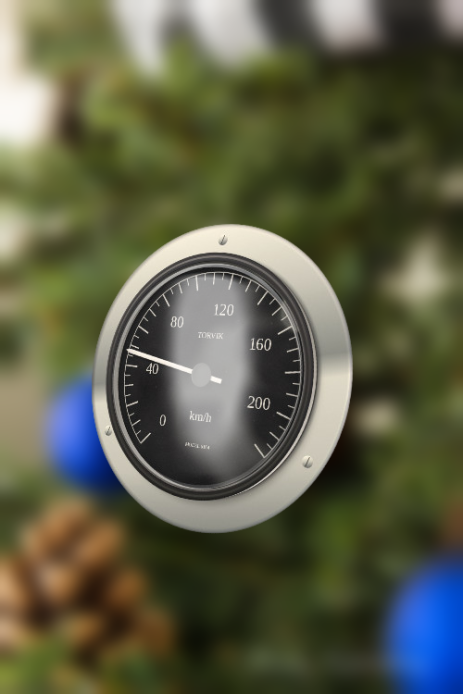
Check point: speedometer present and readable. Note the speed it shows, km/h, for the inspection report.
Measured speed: 47.5 km/h
